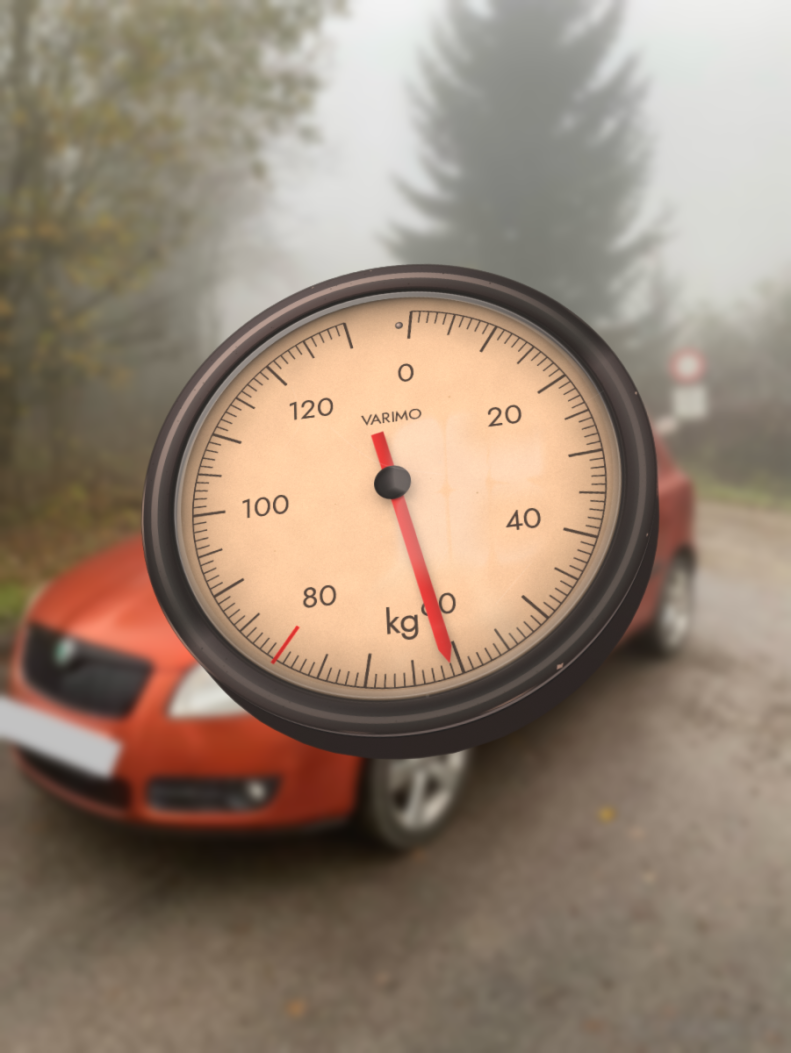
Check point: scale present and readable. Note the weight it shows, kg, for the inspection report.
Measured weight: 61 kg
